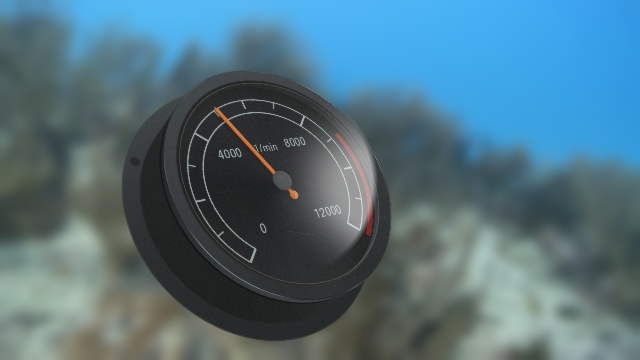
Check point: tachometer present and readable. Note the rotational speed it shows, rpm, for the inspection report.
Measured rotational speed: 5000 rpm
